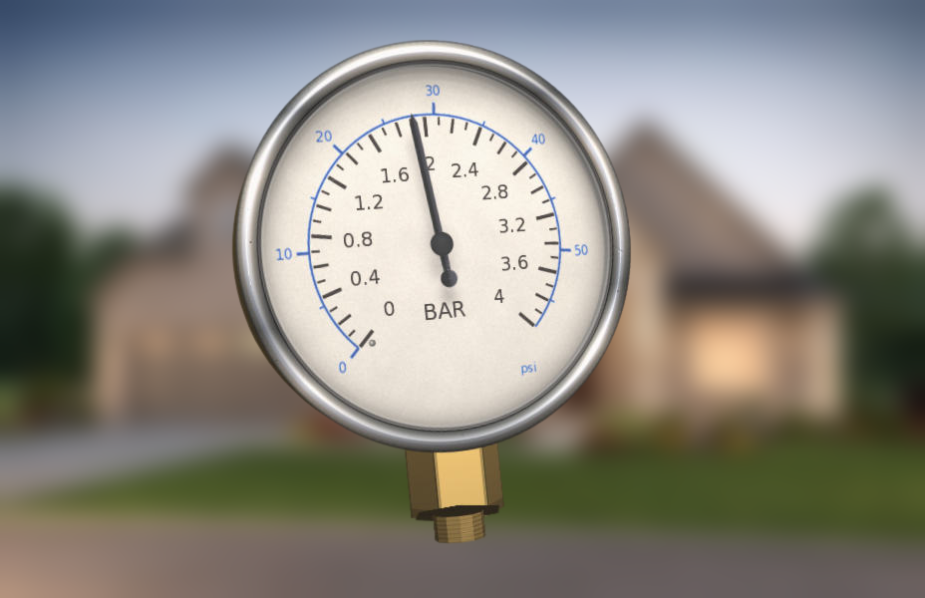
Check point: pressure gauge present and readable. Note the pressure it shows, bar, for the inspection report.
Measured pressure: 1.9 bar
